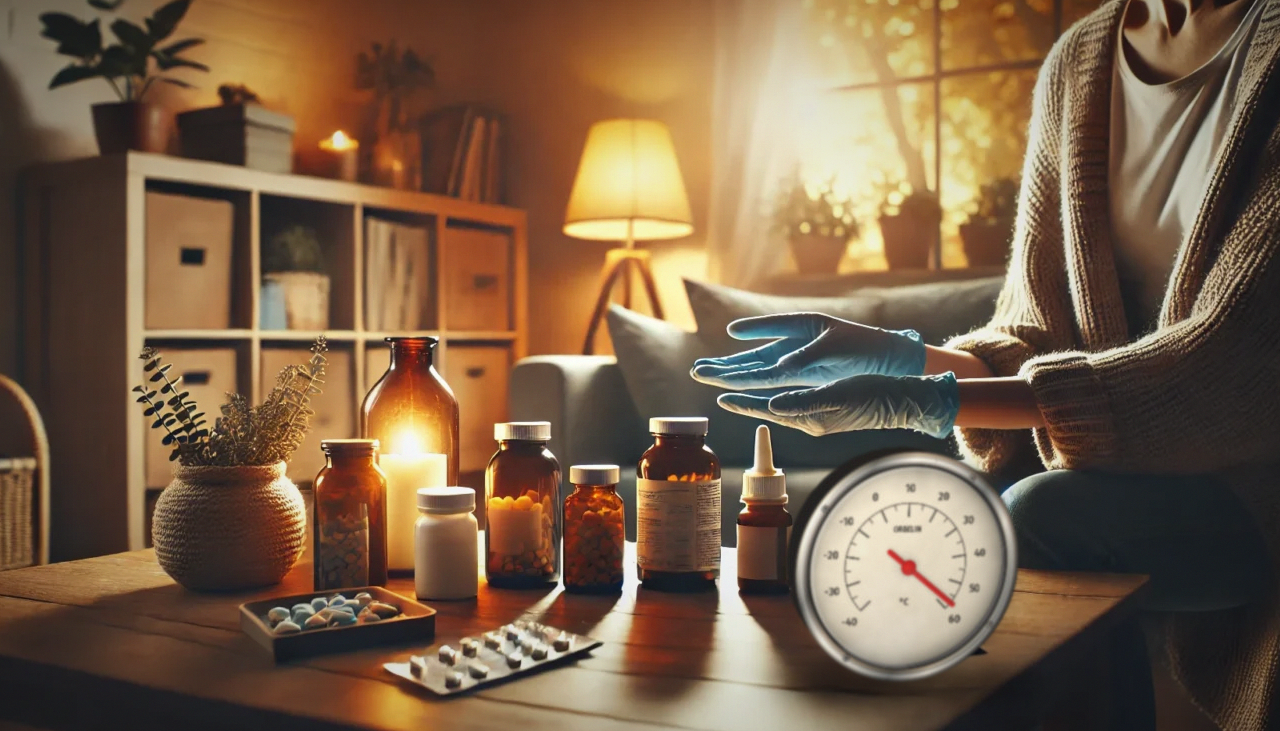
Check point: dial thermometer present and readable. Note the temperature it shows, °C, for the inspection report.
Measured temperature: 57.5 °C
